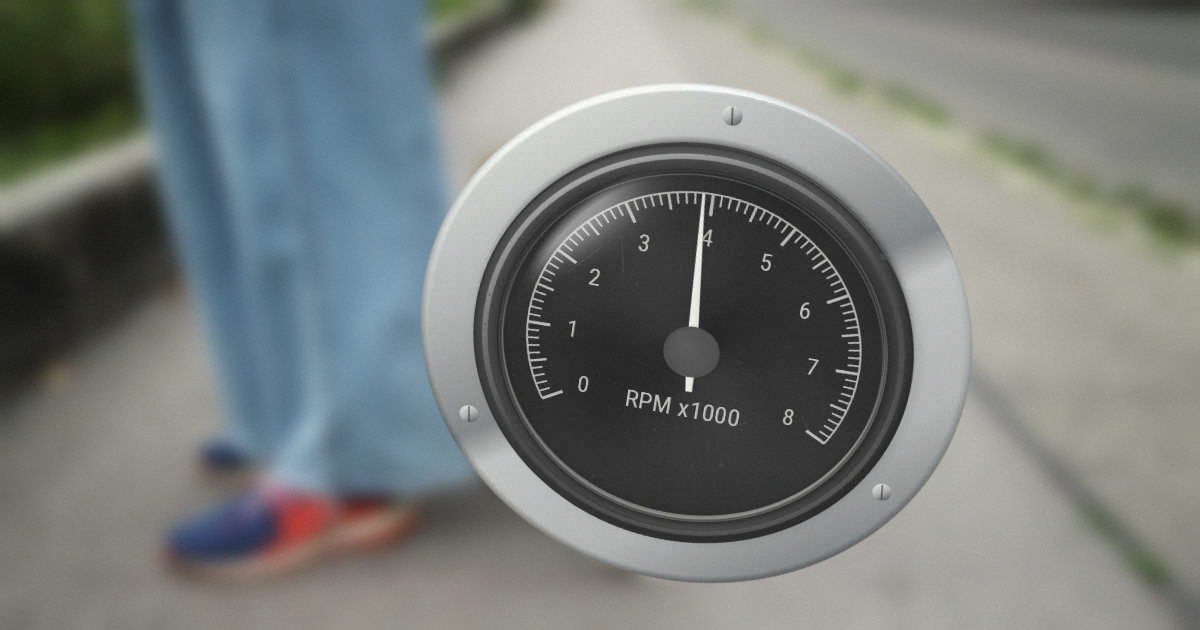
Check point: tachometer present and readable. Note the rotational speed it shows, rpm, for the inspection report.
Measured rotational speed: 3900 rpm
